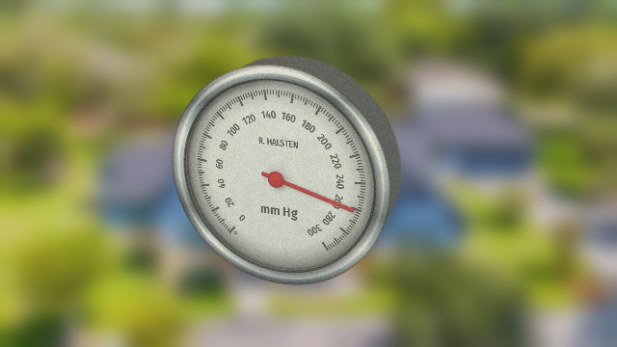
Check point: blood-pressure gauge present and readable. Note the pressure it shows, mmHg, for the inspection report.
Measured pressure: 260 mmHg
